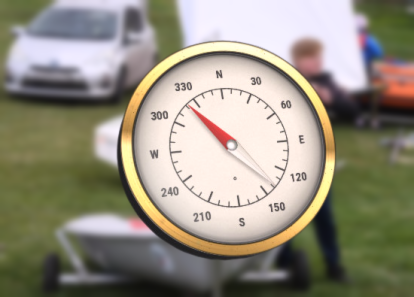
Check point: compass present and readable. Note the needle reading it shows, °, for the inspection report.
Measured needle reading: 320 °
